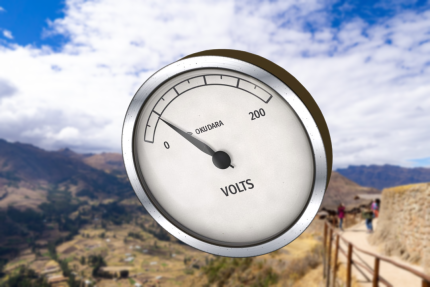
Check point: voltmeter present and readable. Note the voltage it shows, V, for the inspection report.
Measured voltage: 40 V
